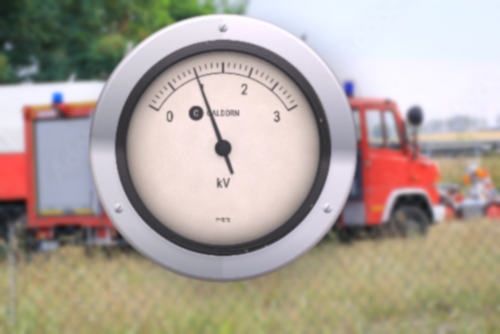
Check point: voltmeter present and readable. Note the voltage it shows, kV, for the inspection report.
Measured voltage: 1 kV
